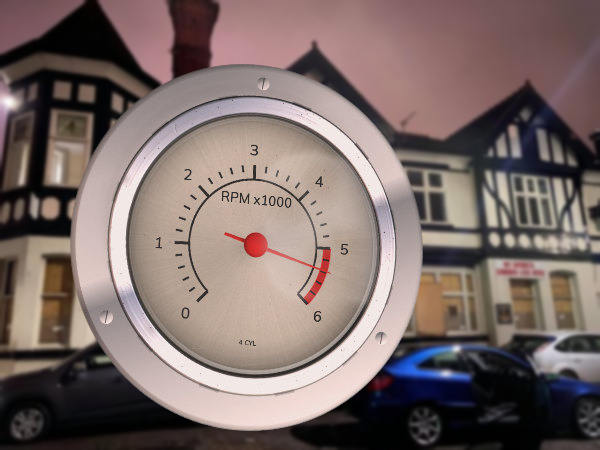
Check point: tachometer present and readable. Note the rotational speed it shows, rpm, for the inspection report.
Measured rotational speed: 5400 rpm
